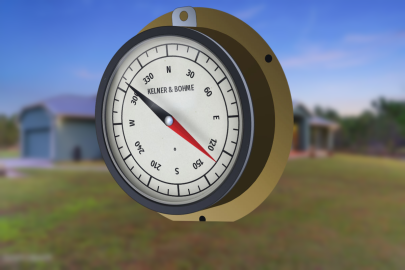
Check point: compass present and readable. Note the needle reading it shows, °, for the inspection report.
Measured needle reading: 130 °
